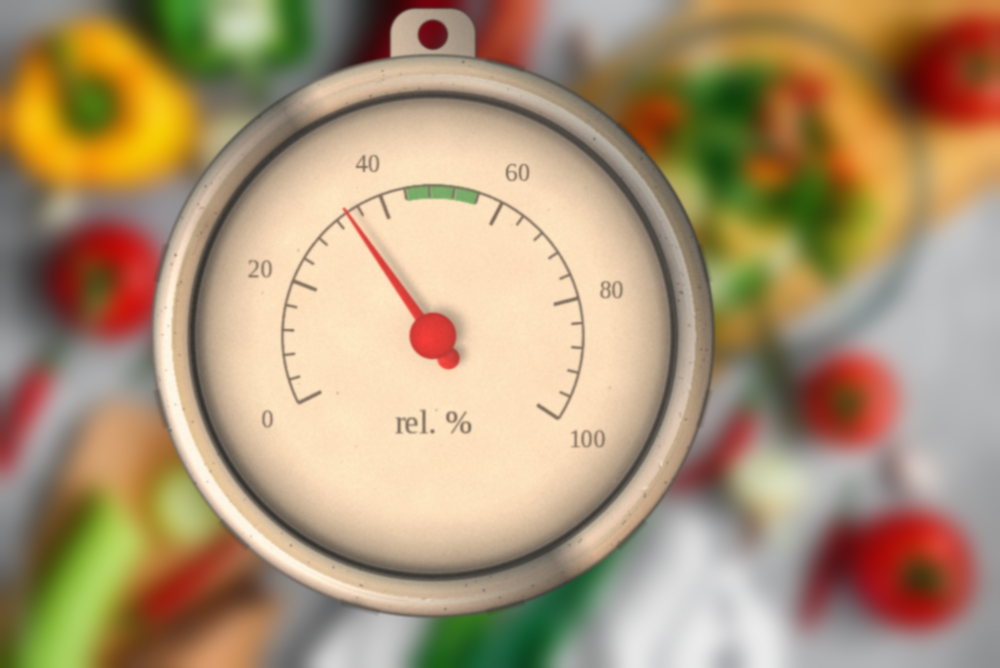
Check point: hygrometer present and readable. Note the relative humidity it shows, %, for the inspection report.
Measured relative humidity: 34 %
